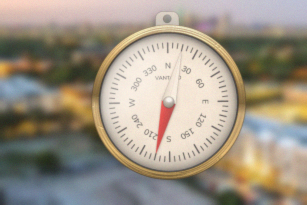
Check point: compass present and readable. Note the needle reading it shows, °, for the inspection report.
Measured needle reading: 195 °
